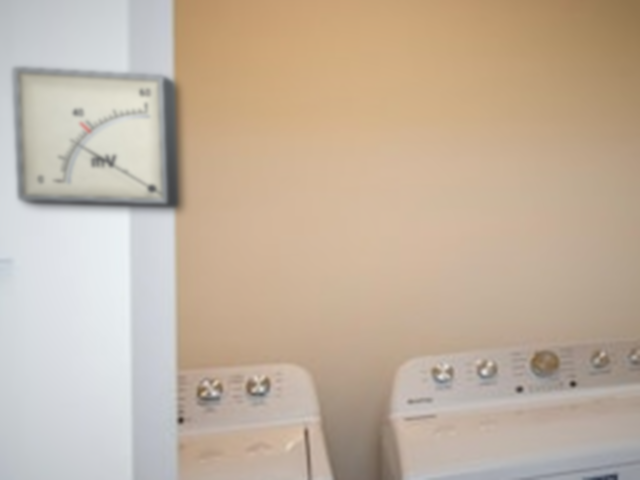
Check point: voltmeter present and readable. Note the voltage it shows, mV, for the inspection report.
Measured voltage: 30 mV
